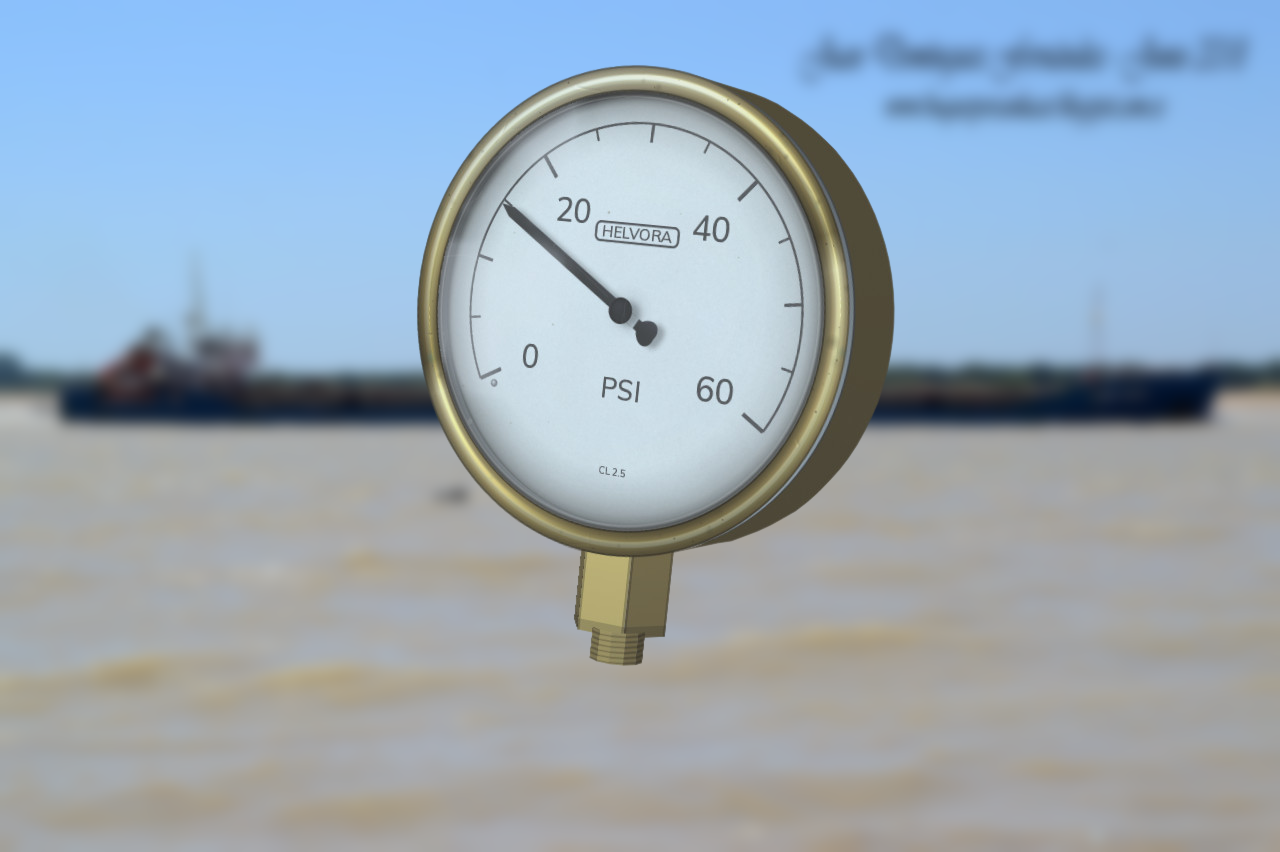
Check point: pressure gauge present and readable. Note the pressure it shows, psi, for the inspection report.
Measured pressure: 15 psi
